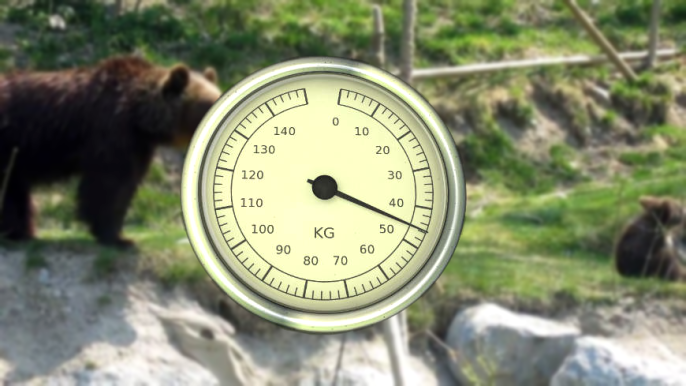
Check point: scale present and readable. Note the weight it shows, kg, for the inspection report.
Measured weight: 46 kg
